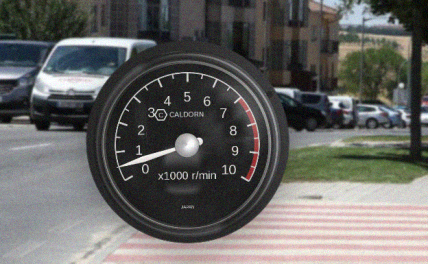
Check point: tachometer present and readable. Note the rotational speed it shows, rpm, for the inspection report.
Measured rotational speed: 500 rpm
